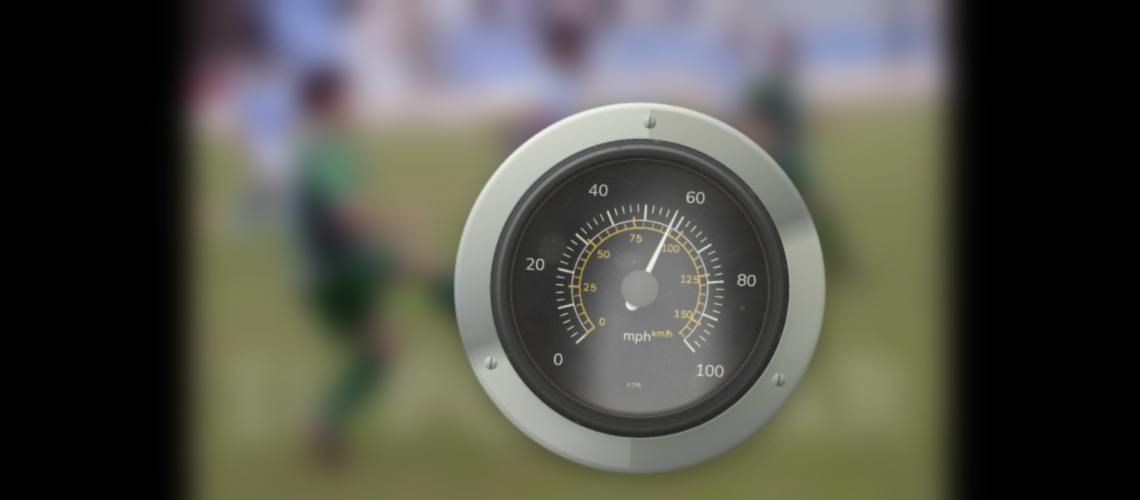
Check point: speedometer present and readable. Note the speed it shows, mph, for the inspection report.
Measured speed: 58 mph
